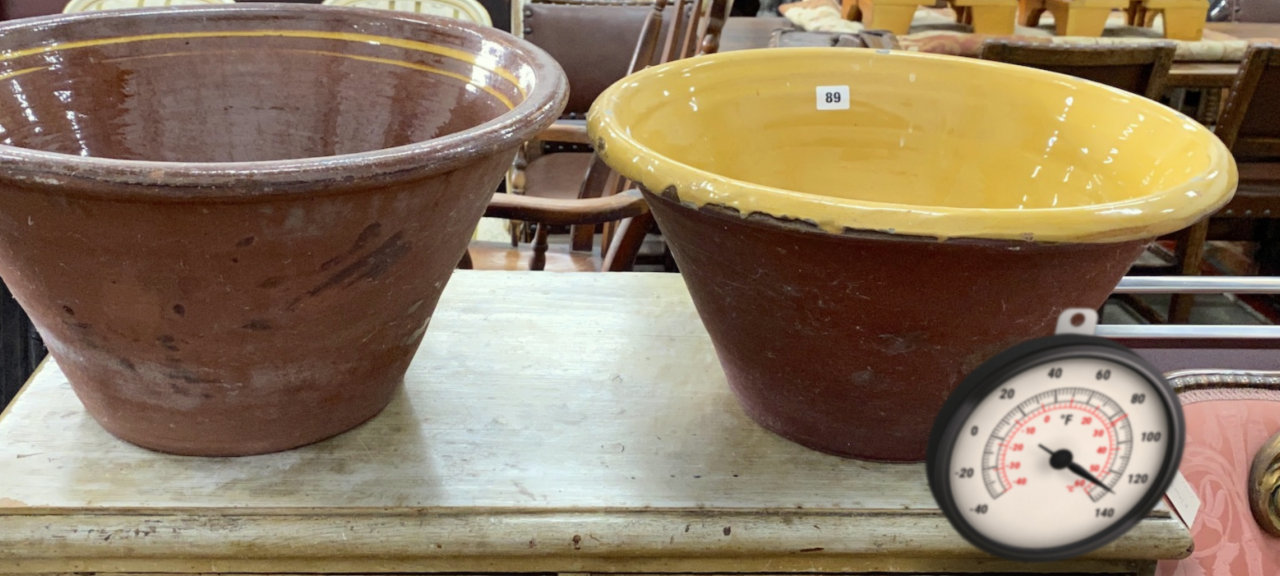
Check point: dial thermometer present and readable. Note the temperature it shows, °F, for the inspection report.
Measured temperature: 130 °F
